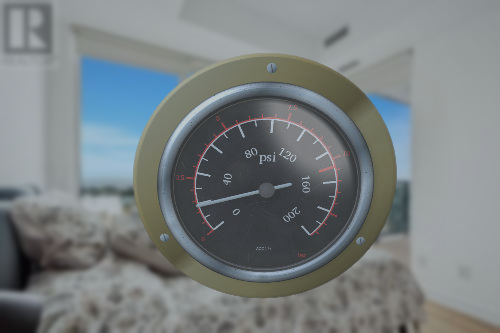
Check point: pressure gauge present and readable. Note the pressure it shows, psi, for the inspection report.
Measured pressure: 20 psi
